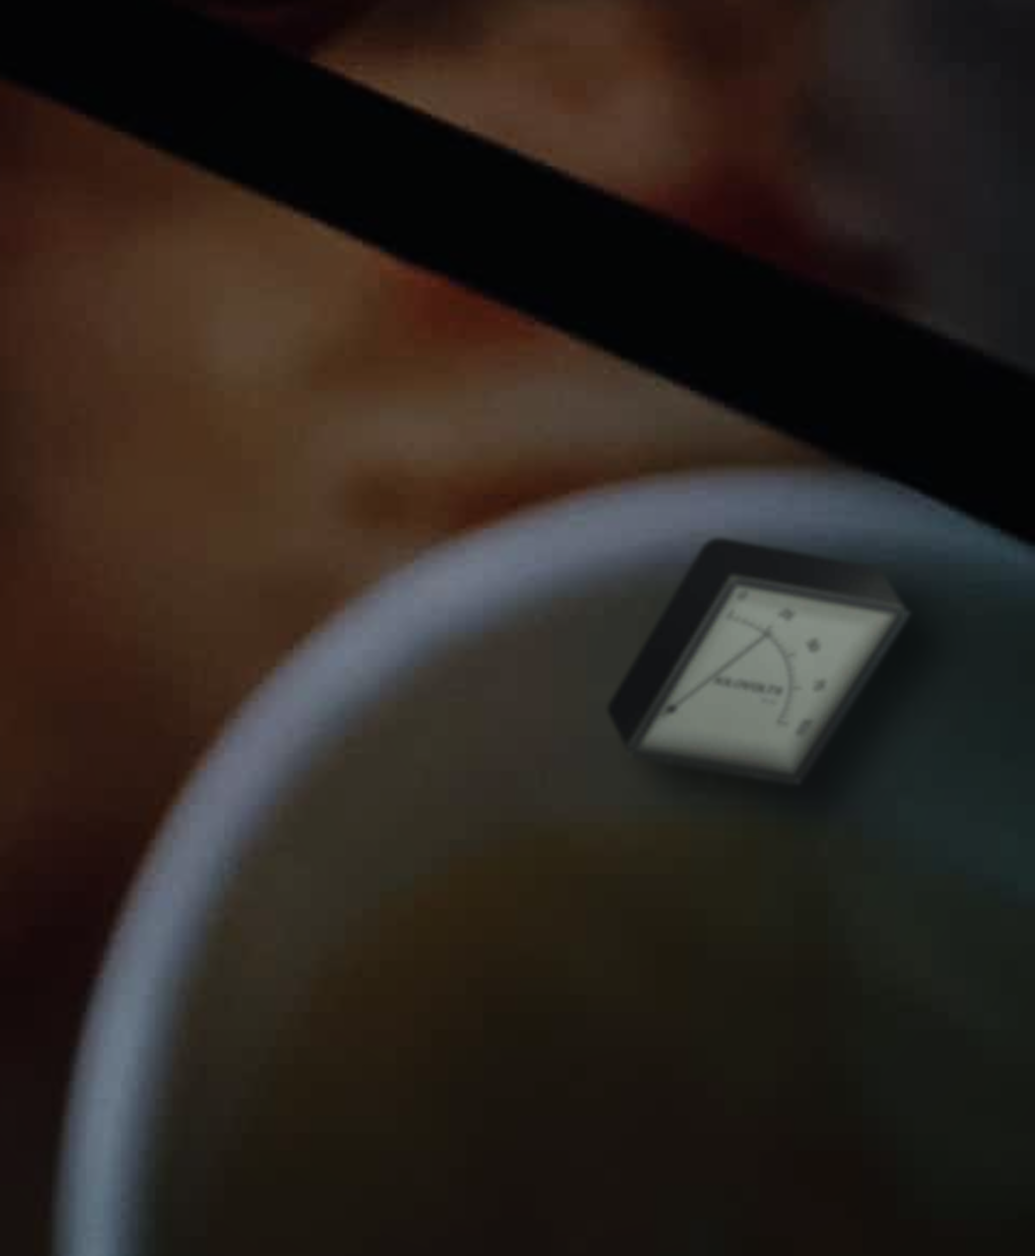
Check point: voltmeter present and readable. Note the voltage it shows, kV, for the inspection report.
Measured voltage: 25 kV
